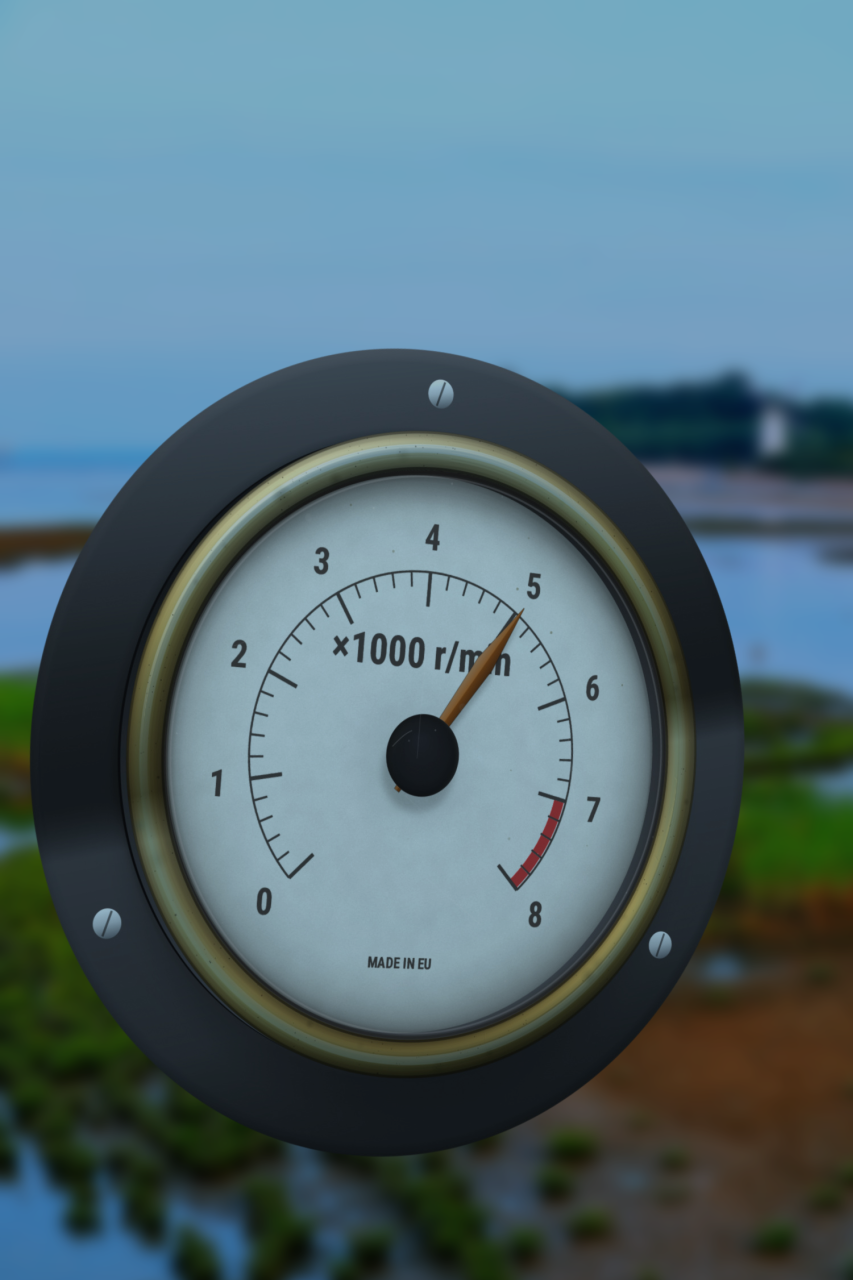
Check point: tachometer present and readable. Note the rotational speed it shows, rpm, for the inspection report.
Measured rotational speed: 5000 rpm
